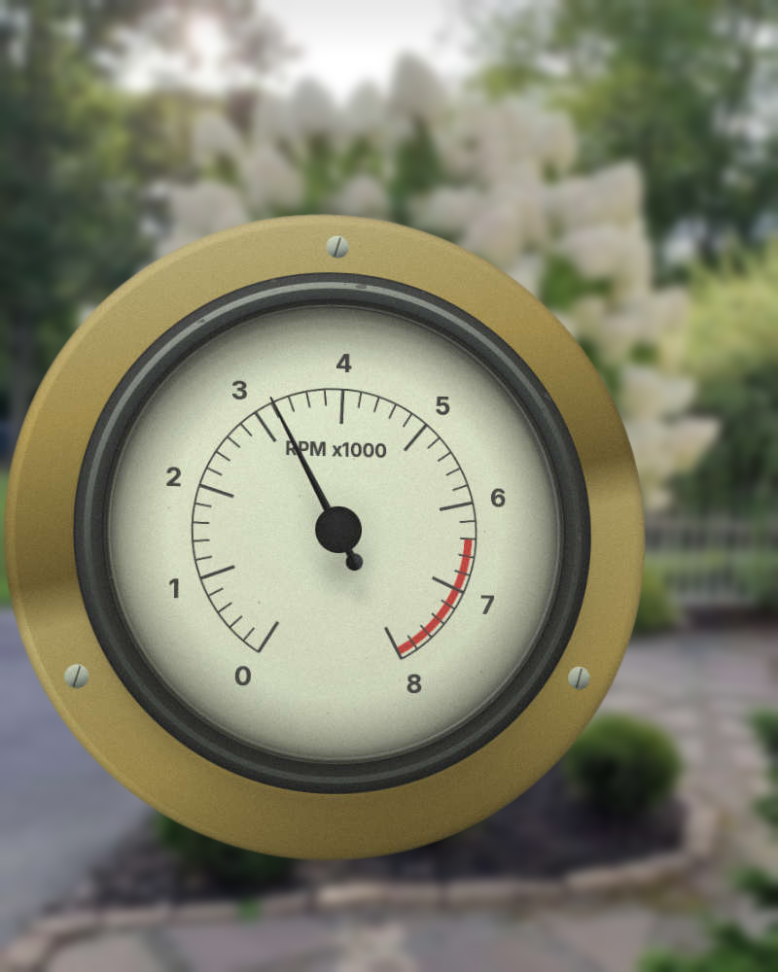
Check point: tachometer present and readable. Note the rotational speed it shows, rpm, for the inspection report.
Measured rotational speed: 3200 rpm
